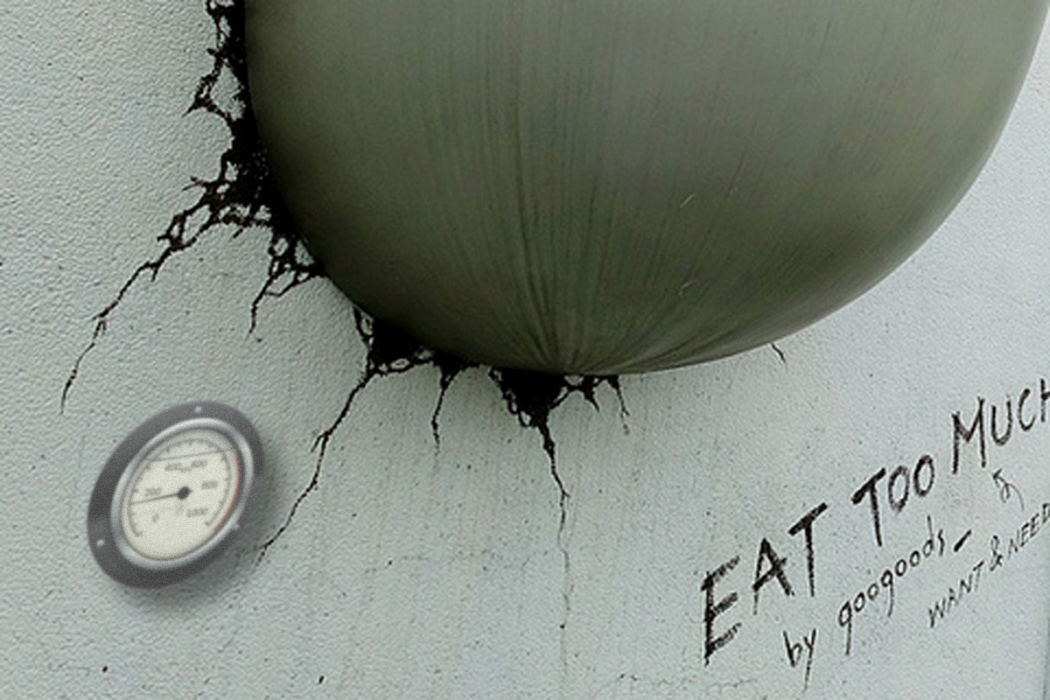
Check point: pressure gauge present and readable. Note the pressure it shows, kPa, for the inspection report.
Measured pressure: 150 kPa
